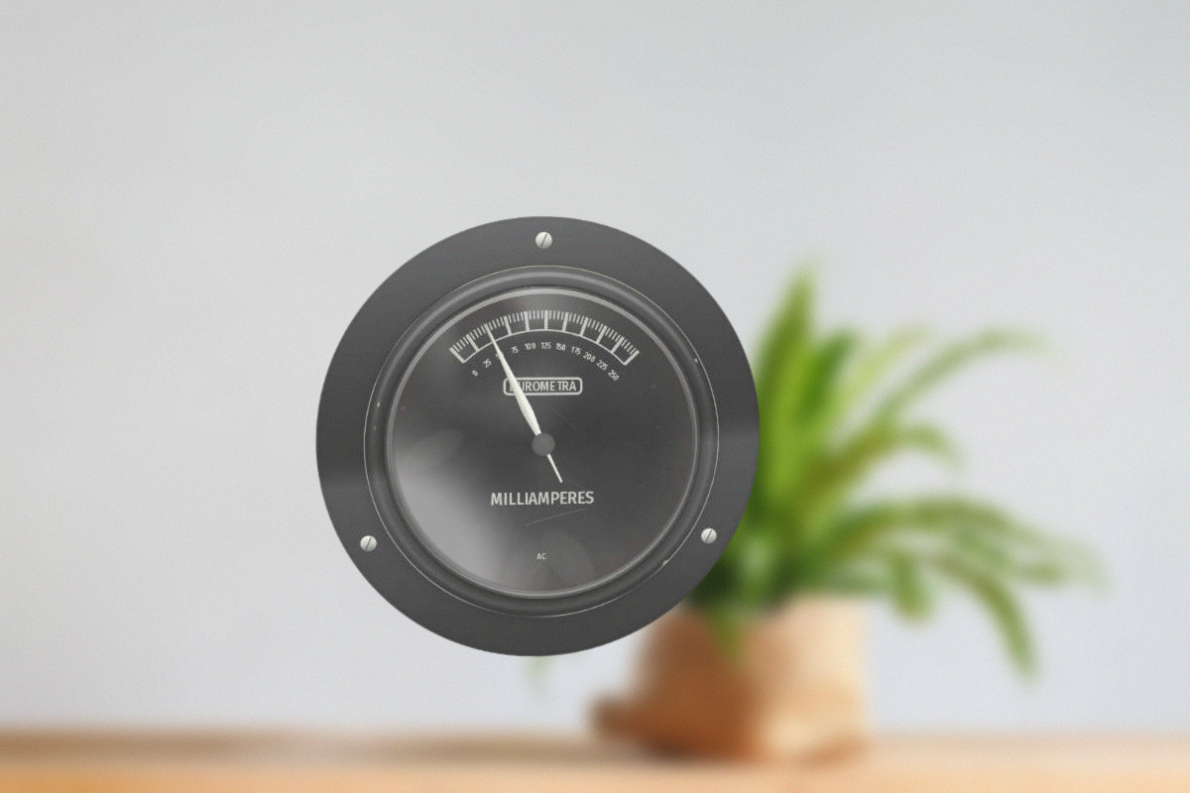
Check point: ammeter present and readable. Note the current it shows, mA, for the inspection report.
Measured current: 50 mA
